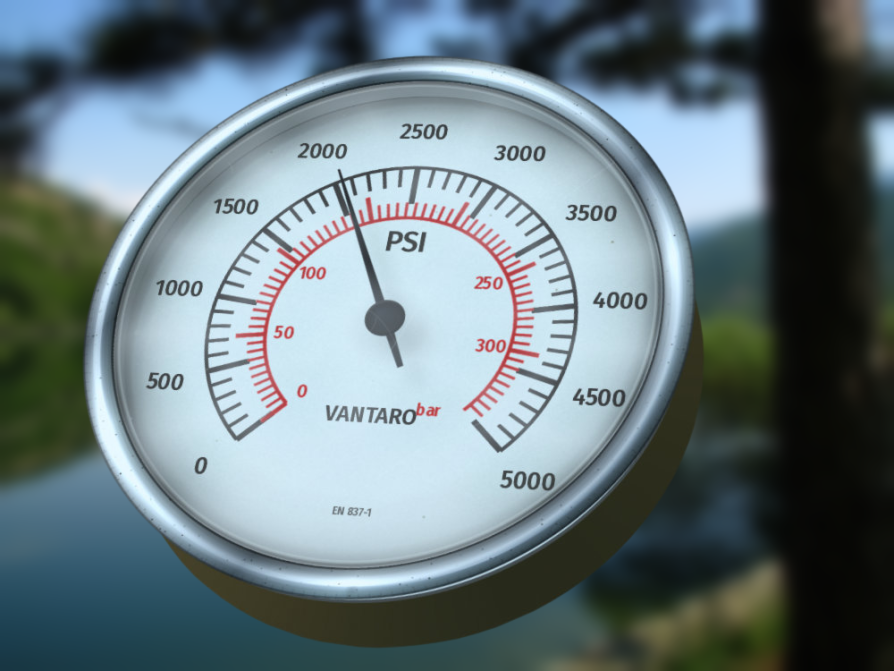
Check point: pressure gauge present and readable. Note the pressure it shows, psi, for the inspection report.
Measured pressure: 2050 psi
